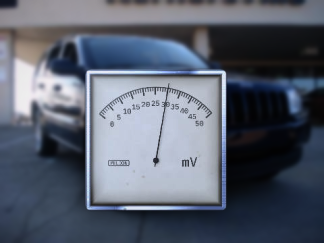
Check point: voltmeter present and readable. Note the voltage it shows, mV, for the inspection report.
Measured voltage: 30 mV
